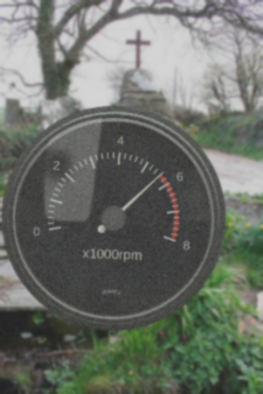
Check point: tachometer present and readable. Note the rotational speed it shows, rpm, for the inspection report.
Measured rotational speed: 5600 rpm
